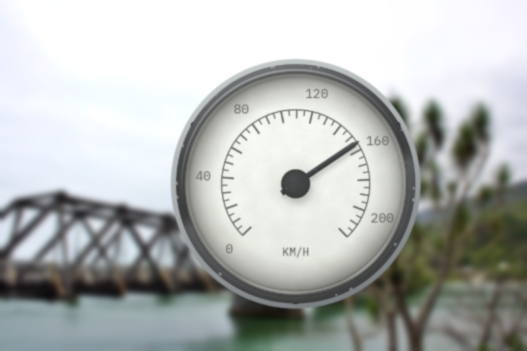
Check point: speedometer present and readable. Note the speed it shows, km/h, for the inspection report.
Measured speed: 155 km/h
